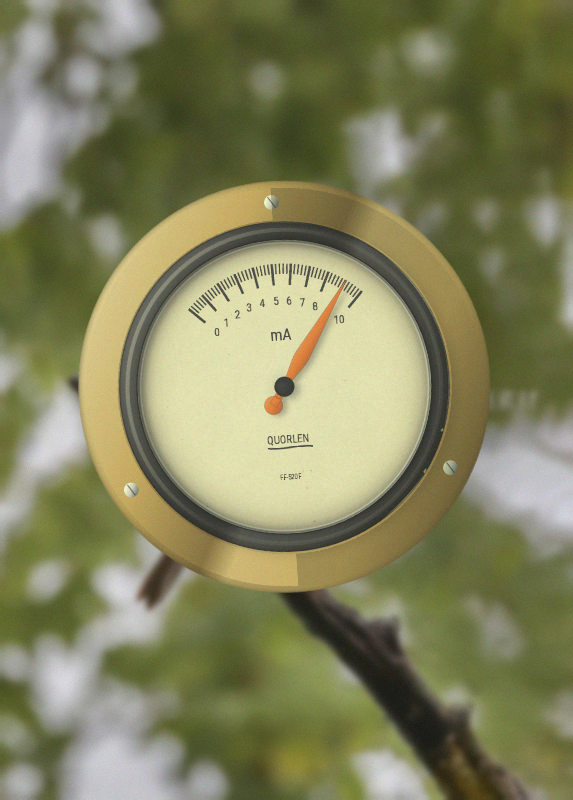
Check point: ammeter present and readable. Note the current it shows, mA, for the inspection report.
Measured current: 9 mA
